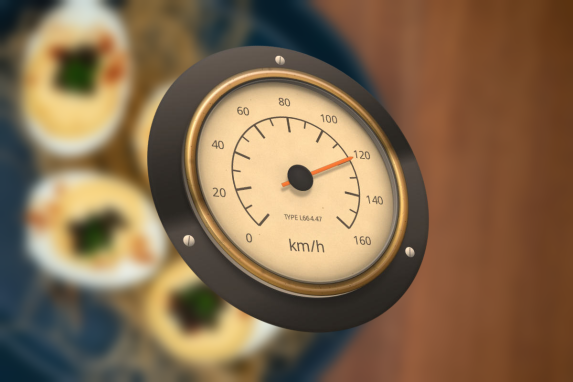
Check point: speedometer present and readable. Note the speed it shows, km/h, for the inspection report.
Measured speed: 120 km/h
